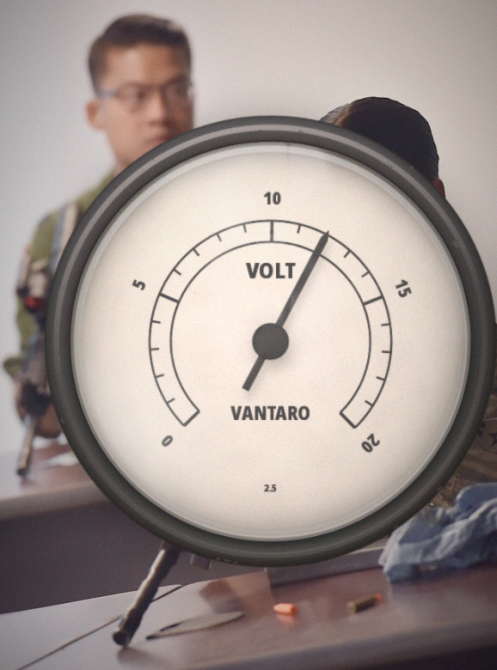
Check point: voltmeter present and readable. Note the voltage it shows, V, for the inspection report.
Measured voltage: 12 V
